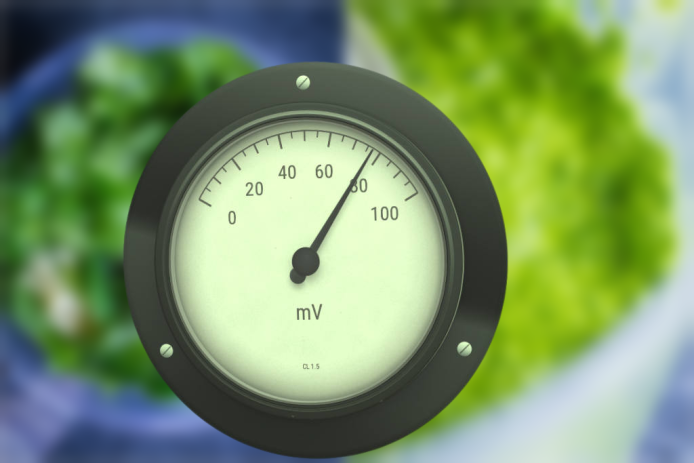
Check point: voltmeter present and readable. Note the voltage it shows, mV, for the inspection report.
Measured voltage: 77.5 mV
